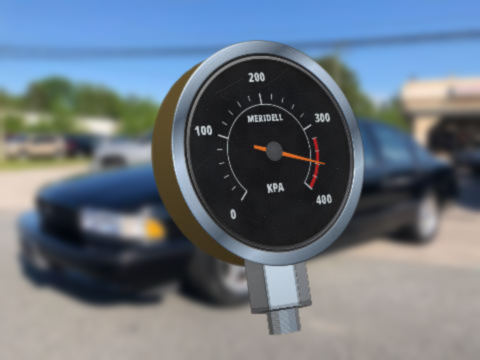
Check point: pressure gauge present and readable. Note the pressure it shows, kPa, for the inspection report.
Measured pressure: 360 kPa
